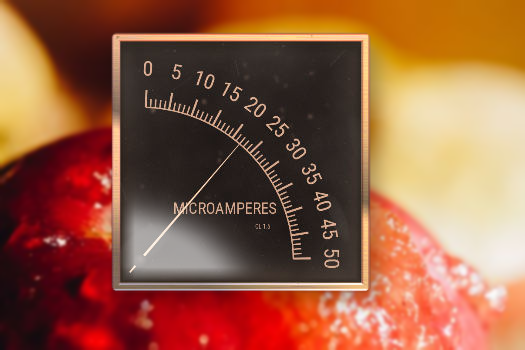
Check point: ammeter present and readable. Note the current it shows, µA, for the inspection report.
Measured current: 22 µA
